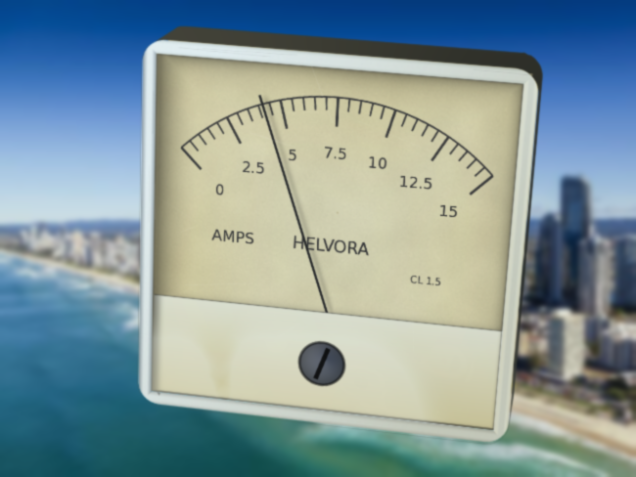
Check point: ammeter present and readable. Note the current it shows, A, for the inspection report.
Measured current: 4.25 A
